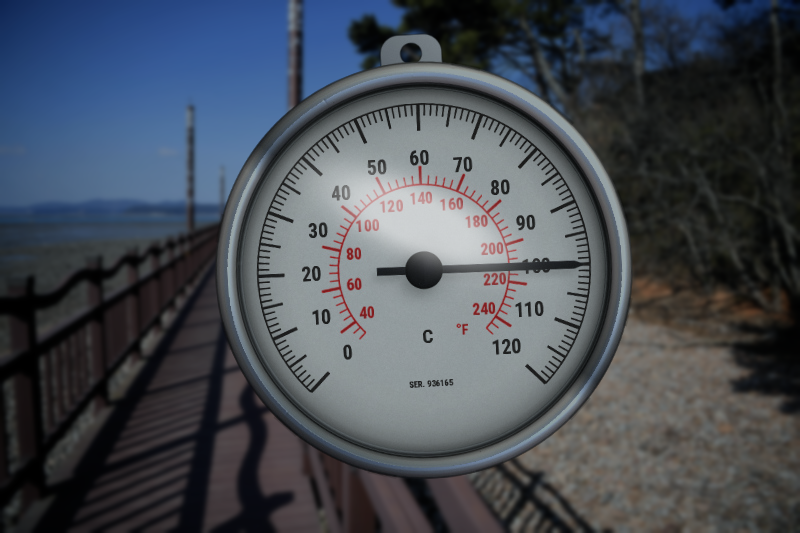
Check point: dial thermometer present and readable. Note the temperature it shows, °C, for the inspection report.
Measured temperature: 100 °C
